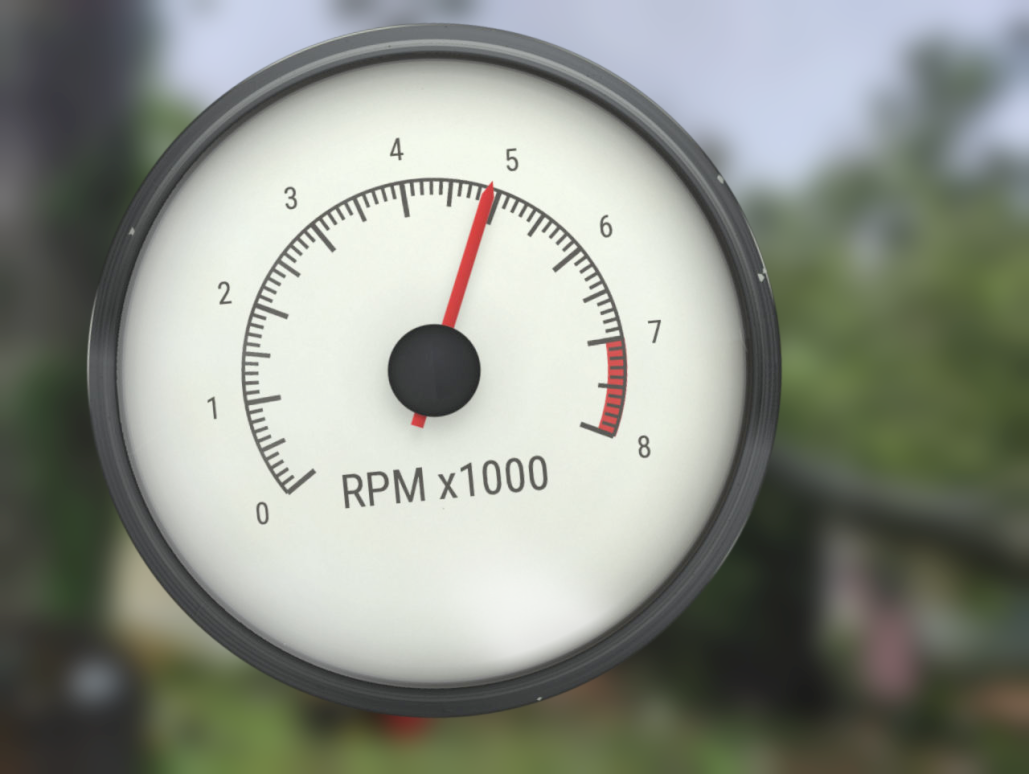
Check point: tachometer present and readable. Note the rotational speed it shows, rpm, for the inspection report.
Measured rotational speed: 4900 rpm
